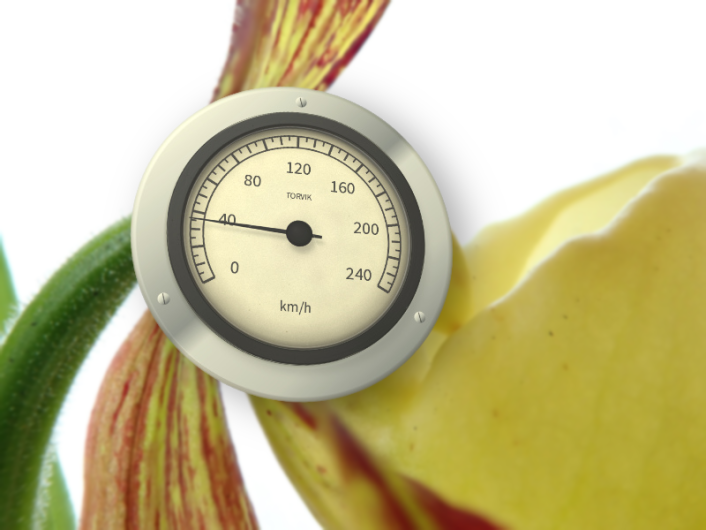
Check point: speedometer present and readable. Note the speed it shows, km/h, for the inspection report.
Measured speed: 35 km/h
